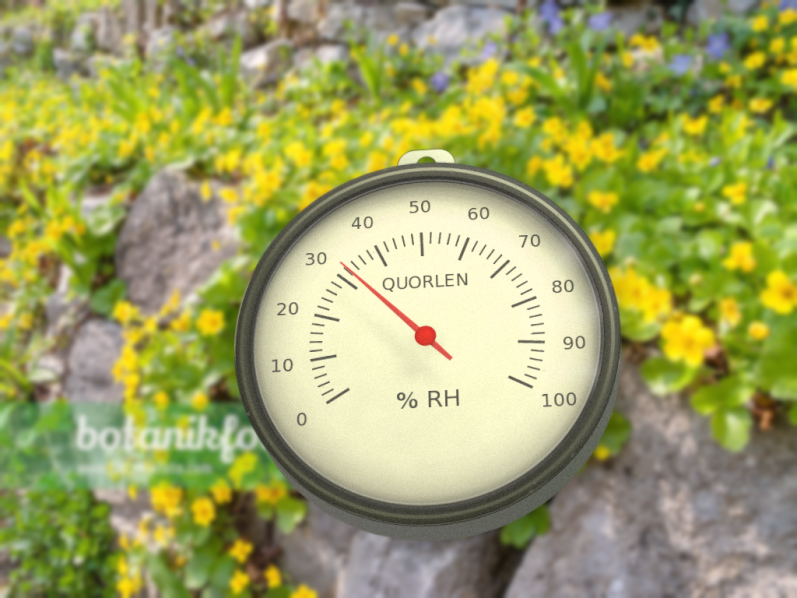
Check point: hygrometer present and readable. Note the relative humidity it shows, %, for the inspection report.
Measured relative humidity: 32 %
